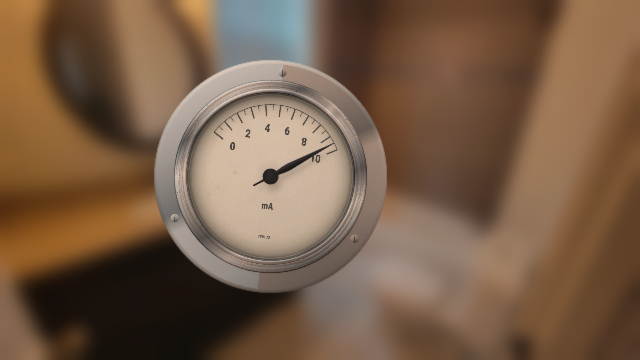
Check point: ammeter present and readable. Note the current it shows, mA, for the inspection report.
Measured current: 9.5 mA
